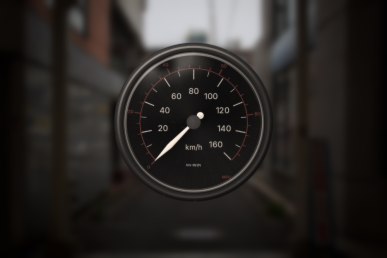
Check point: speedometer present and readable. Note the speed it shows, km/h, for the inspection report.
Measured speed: 0 km/h
